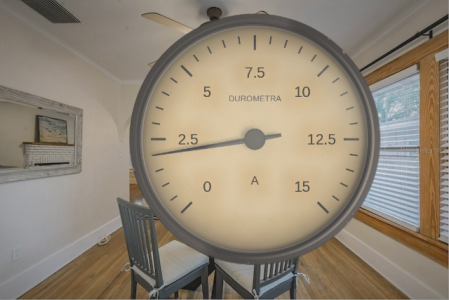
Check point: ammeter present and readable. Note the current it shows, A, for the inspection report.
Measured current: 2 A
